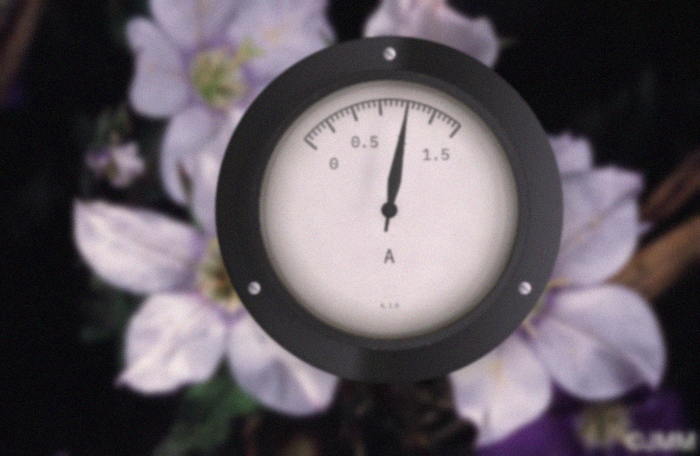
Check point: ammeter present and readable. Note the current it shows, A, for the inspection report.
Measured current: 1 A
